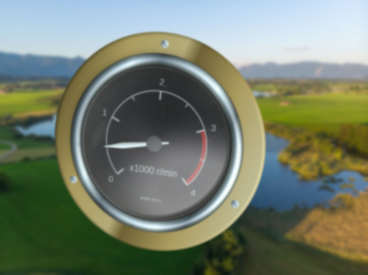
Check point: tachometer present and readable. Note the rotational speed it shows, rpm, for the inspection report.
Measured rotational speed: 500 rpm
